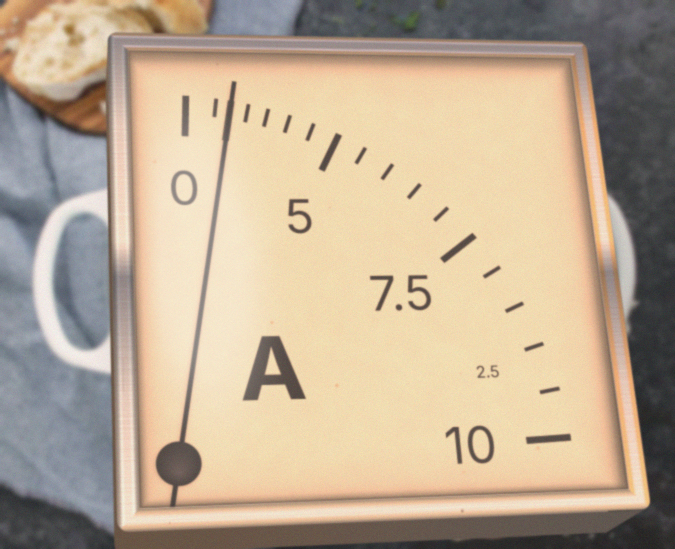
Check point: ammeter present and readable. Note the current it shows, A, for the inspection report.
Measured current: 2.5 A
